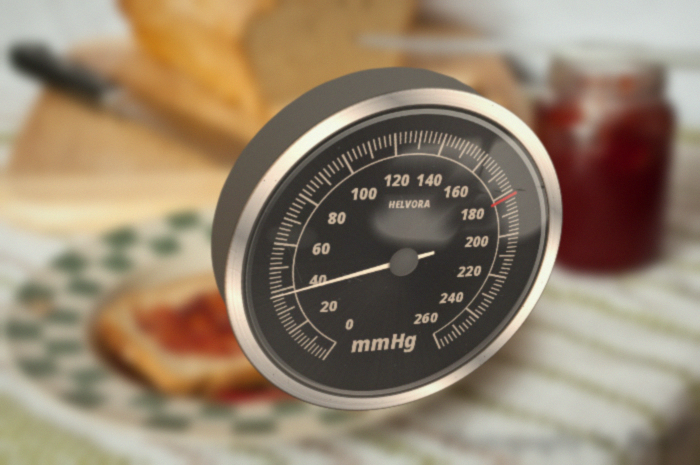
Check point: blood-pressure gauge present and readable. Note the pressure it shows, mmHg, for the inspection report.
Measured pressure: 40 mmHg
